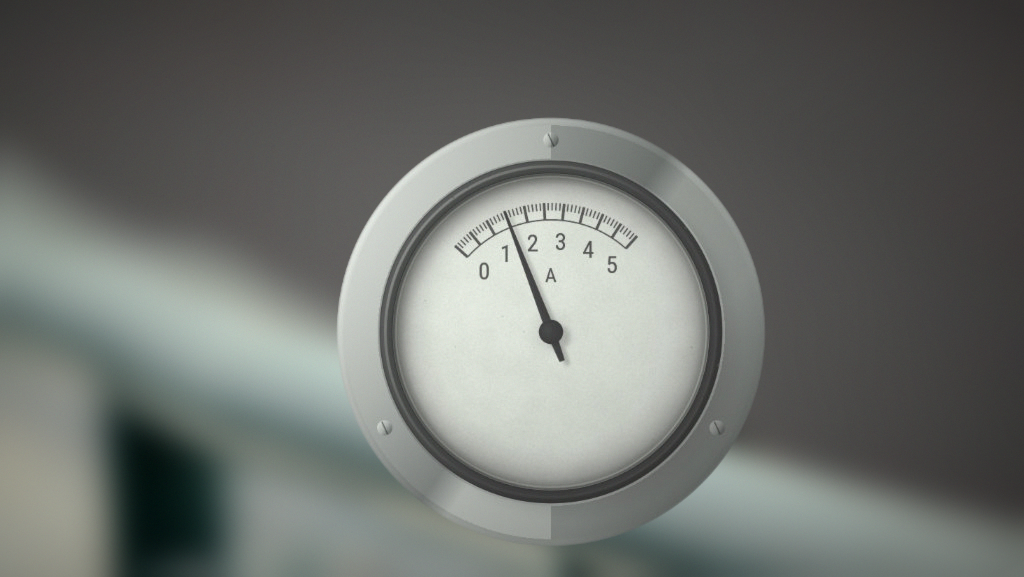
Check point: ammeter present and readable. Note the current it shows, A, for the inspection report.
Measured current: 1.5 A
